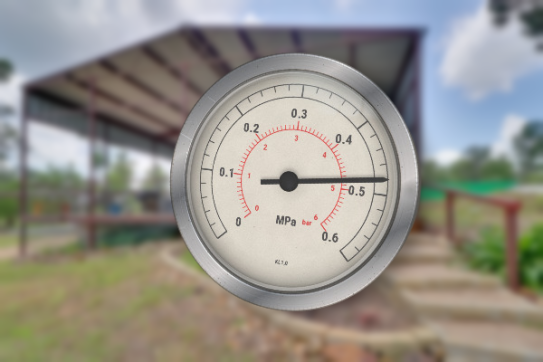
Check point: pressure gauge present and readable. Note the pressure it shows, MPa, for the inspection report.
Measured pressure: 0.48 MPa
